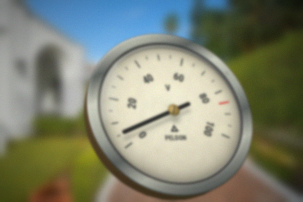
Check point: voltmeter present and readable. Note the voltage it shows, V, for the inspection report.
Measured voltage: 5 V
